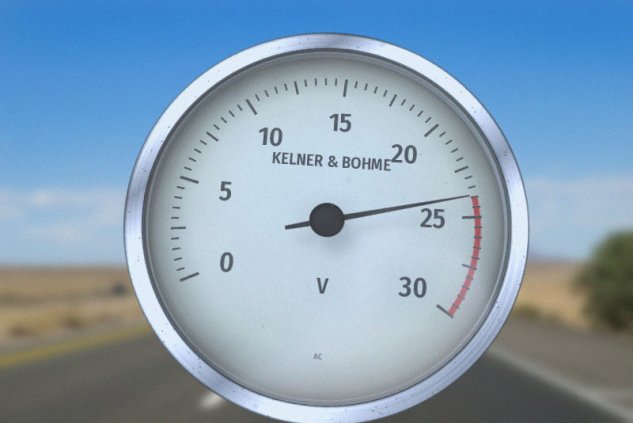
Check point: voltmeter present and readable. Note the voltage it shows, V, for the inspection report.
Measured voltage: 24 V
